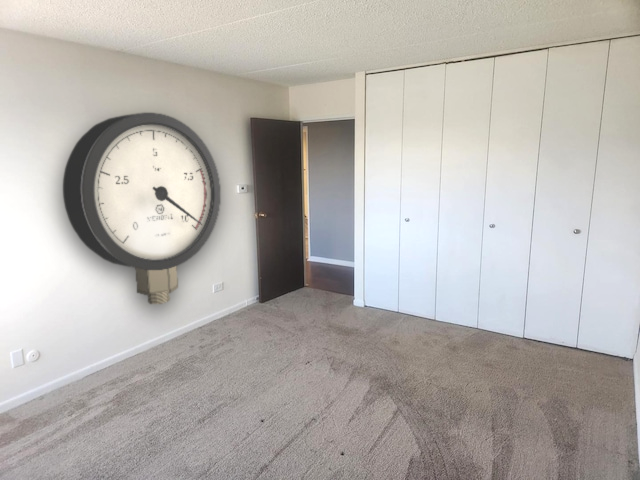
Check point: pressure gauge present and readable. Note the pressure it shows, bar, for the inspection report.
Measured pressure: 9.75 bar
